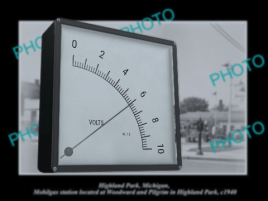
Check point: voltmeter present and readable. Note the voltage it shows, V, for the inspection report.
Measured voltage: 6 V
